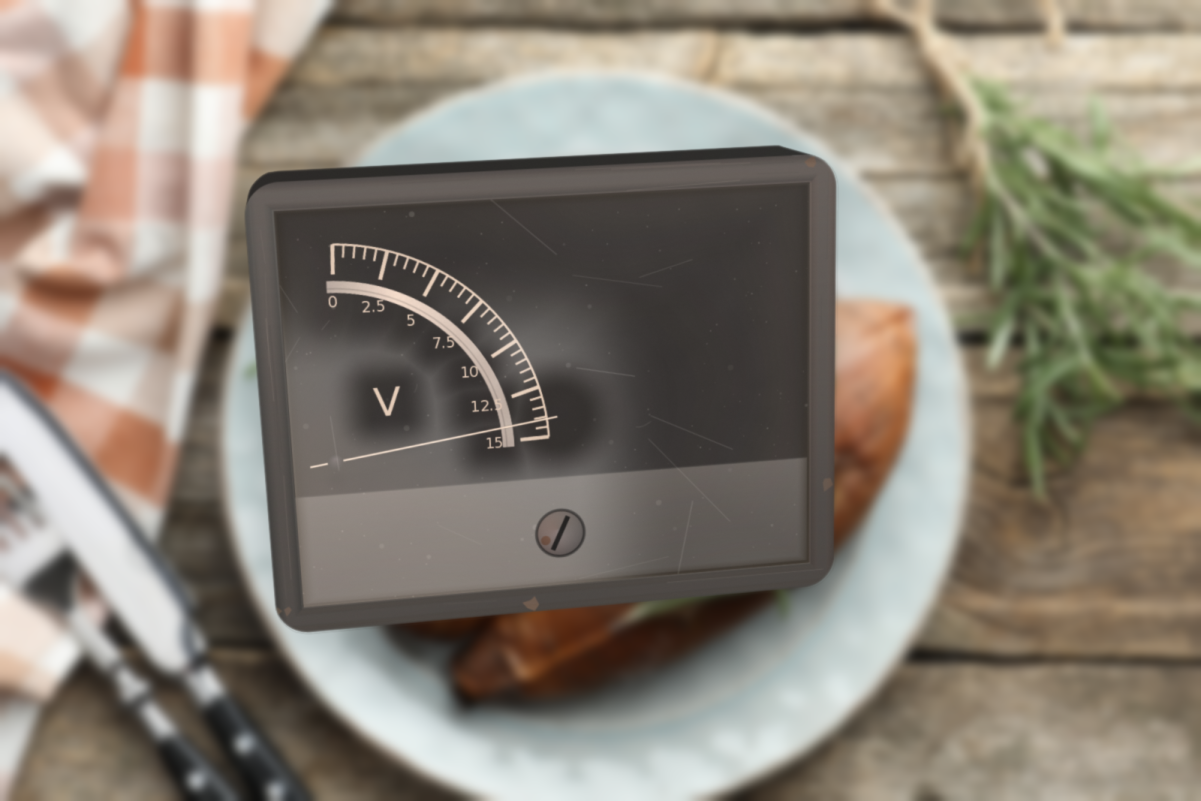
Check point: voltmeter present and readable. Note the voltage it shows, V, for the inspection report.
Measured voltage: 14 V
